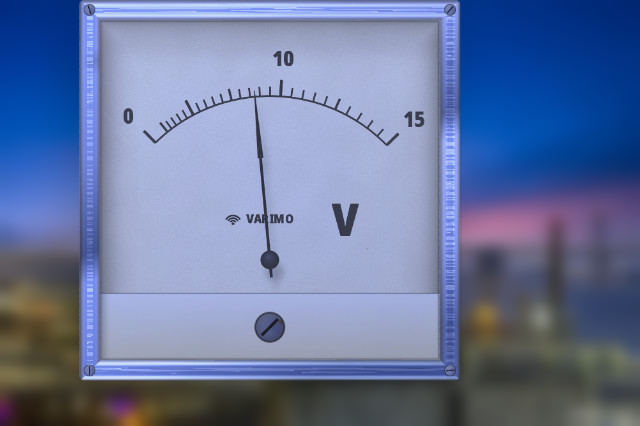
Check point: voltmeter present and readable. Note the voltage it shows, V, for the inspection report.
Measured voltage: 8.75 V
